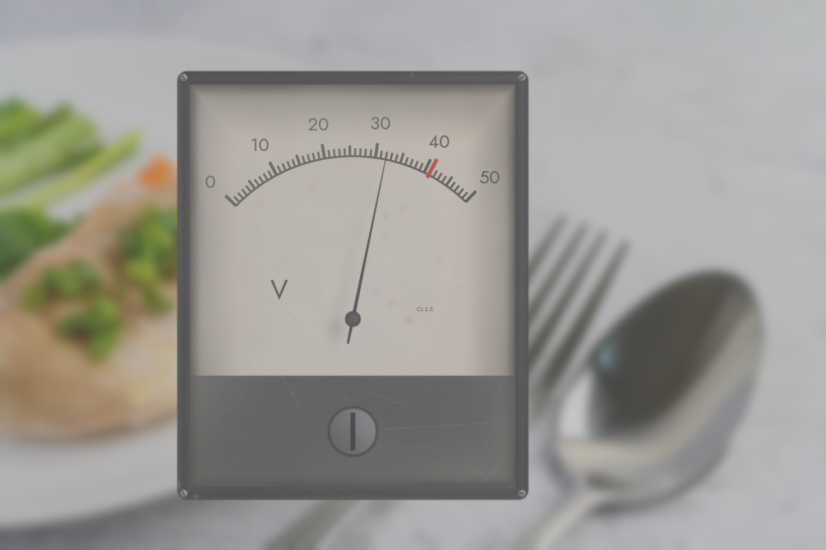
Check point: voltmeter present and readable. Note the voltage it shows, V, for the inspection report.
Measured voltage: 32 V
